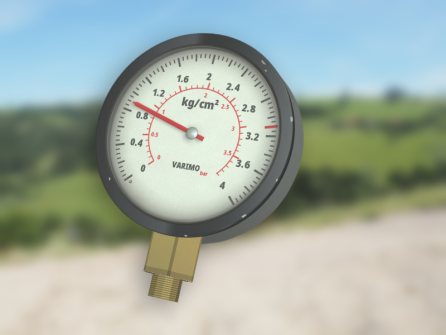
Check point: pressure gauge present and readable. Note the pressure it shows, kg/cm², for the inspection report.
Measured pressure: 0.9 kg/cm²
